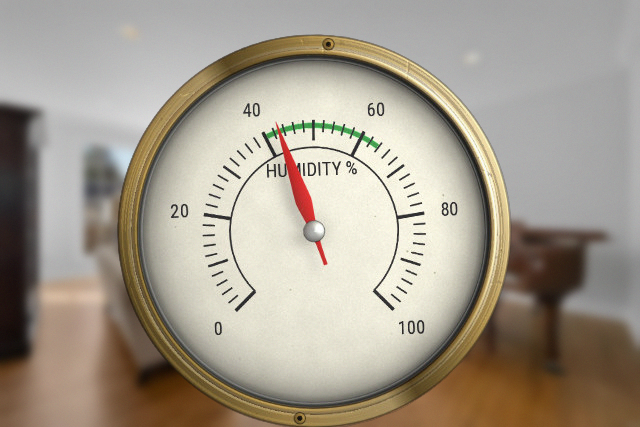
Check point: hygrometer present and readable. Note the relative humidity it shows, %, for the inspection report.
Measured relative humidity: 43 %
